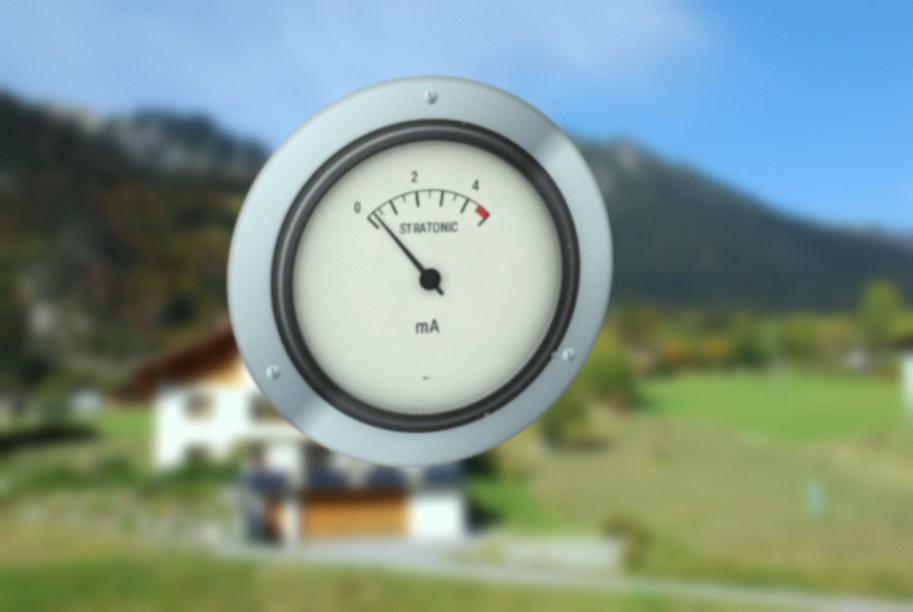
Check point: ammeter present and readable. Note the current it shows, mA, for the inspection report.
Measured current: 0.25 mA
